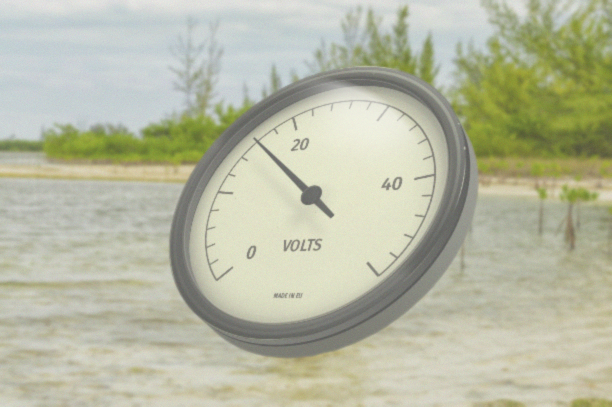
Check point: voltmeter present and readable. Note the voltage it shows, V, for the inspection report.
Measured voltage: 16 V
